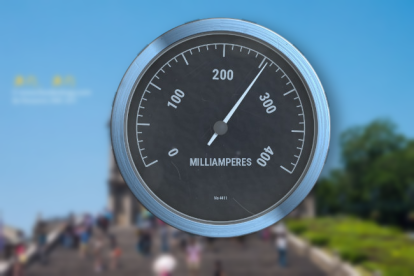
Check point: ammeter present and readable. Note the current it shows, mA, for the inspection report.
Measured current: 255 mA
